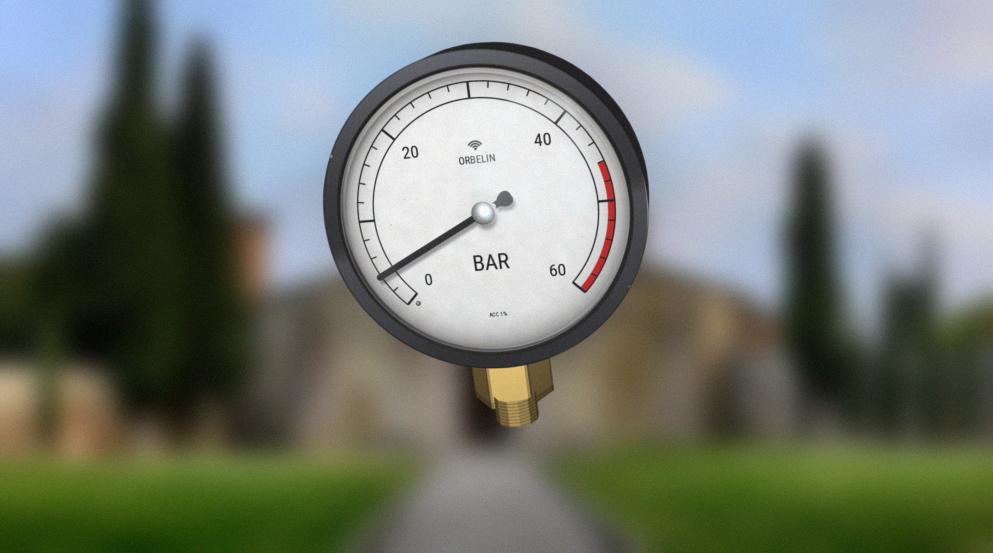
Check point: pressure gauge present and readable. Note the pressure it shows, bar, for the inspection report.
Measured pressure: 4 bar
